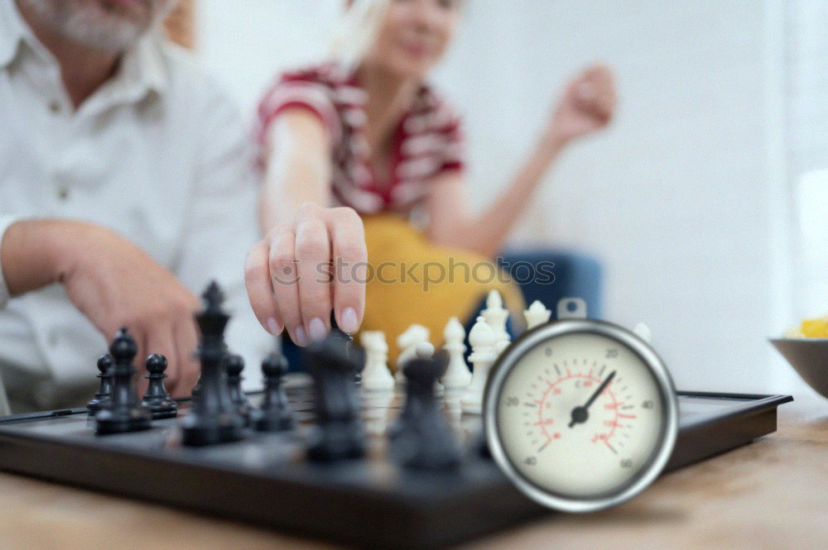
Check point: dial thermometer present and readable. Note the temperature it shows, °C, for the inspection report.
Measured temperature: 24 °C
